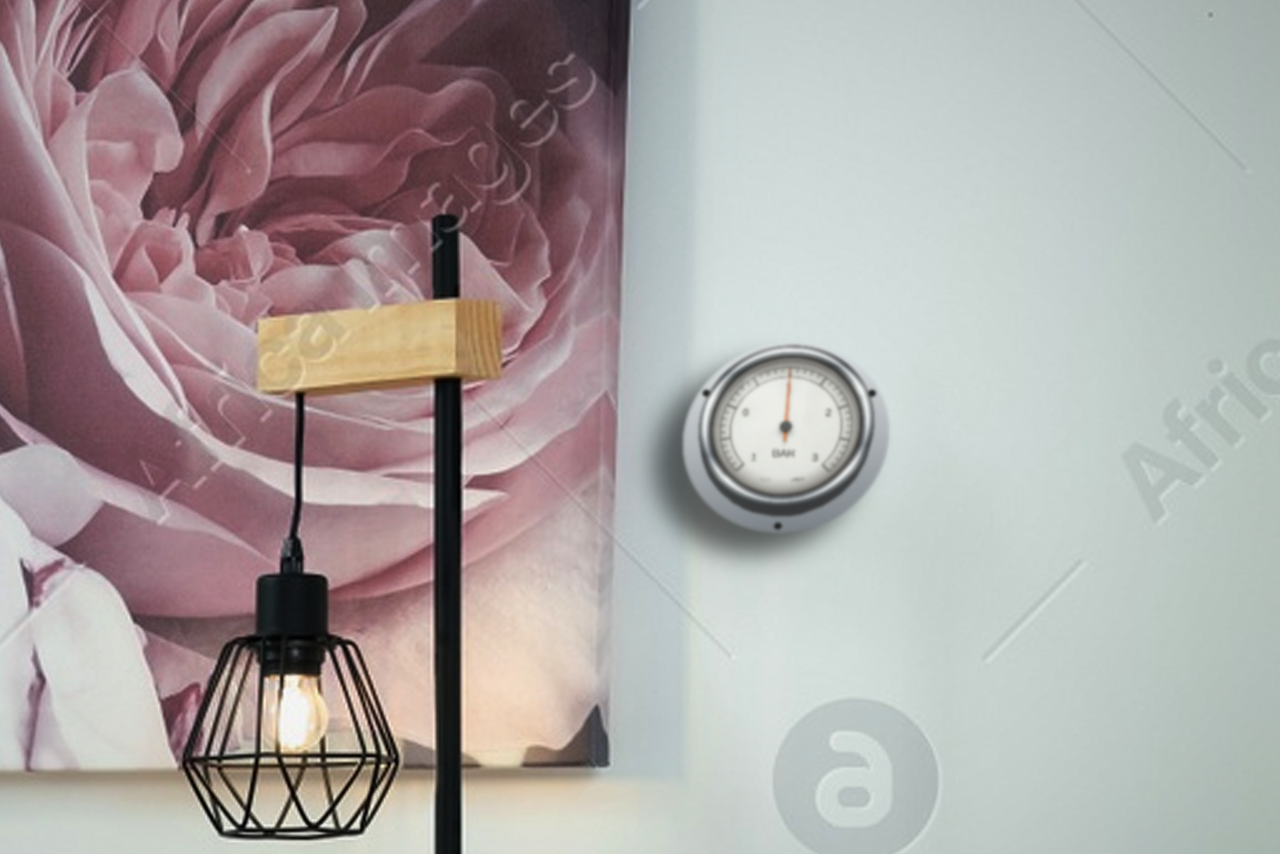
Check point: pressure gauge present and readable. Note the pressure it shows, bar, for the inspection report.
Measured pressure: 1 bar
